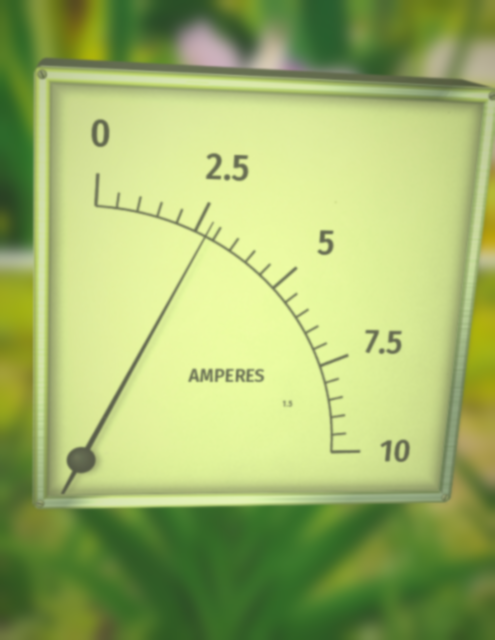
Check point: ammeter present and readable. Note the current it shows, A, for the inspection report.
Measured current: 2.75 A
